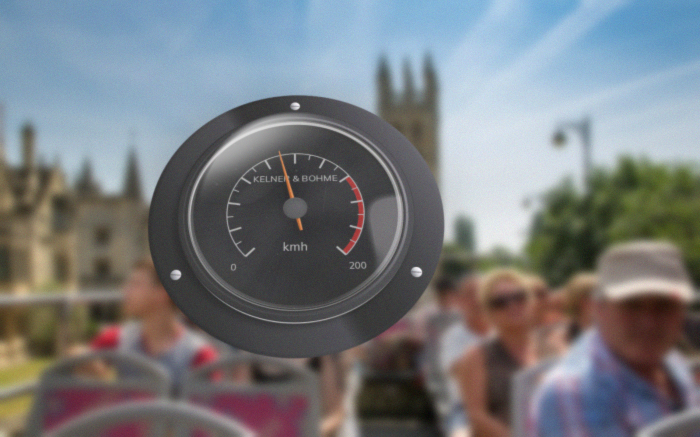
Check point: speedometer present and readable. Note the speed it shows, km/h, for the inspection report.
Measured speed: 90 km/h
